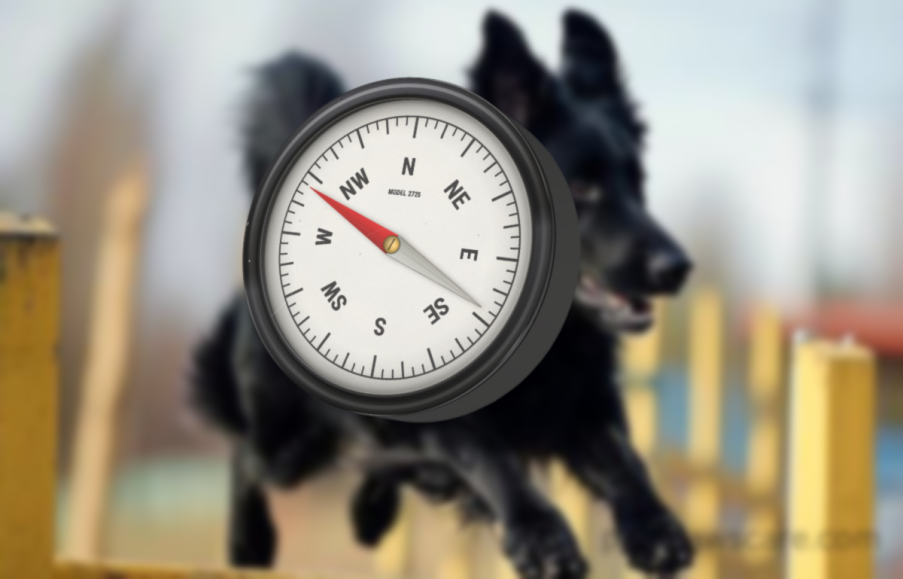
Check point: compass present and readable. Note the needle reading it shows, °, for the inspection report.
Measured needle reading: 295 °
